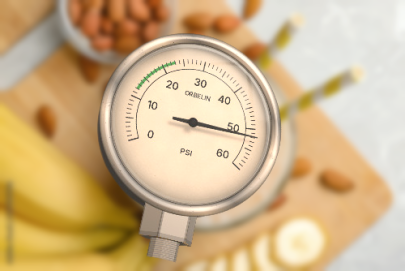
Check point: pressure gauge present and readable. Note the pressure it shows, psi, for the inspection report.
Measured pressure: 52 psi
